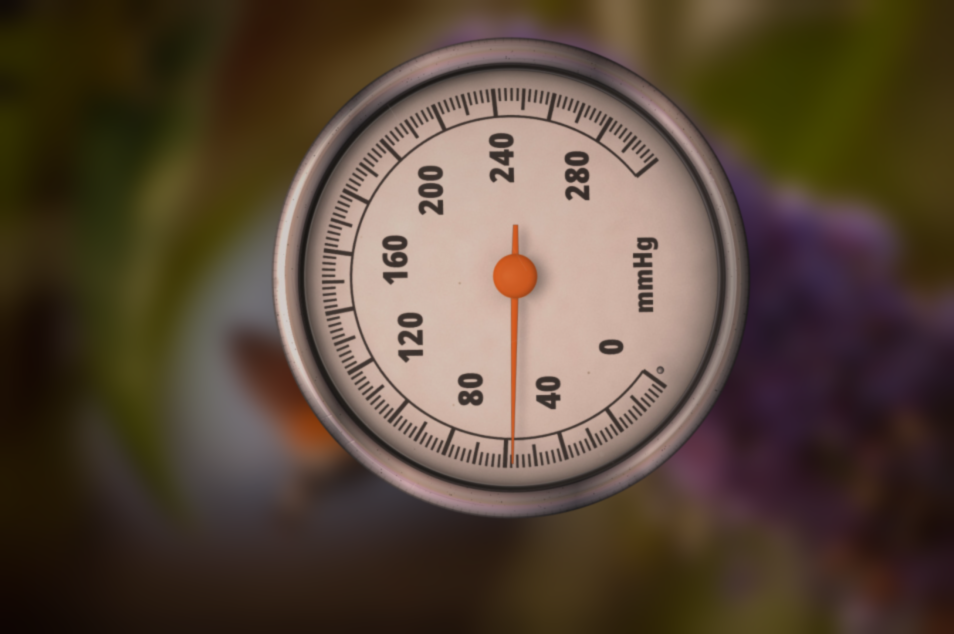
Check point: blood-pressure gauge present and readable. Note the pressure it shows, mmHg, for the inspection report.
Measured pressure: 58 mmHg
